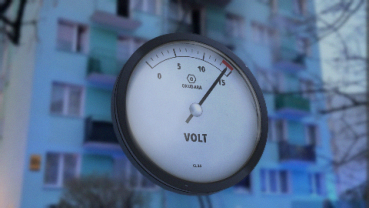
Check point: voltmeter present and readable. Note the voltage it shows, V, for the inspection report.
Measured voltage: 14 V
